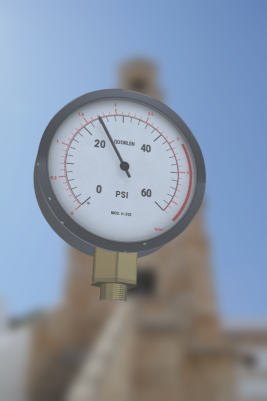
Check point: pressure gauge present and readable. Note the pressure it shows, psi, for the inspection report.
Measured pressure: 24 psi
